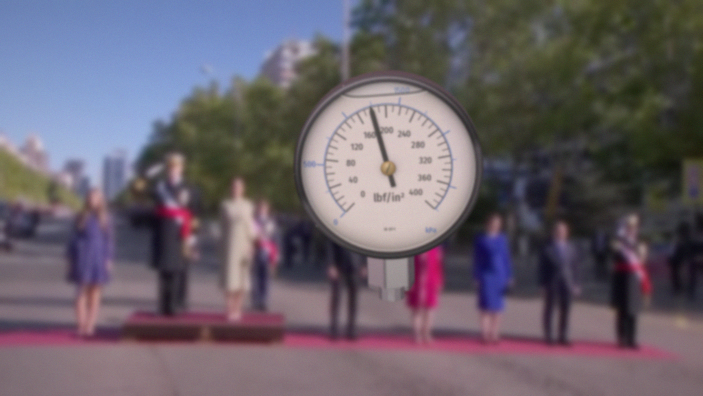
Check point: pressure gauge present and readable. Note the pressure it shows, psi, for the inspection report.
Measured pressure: 180 psi
